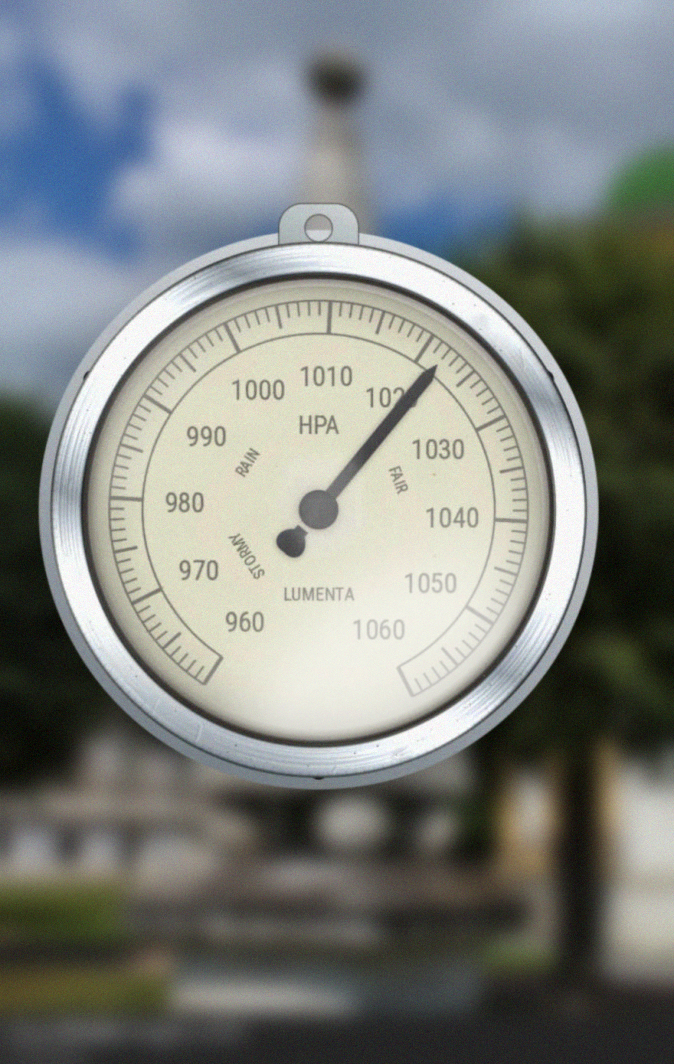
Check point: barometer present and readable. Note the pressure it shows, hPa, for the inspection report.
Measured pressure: 1022 hPa
